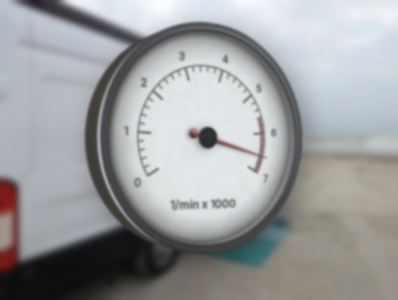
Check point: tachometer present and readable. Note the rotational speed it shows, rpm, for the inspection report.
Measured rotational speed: 6600 rpm
